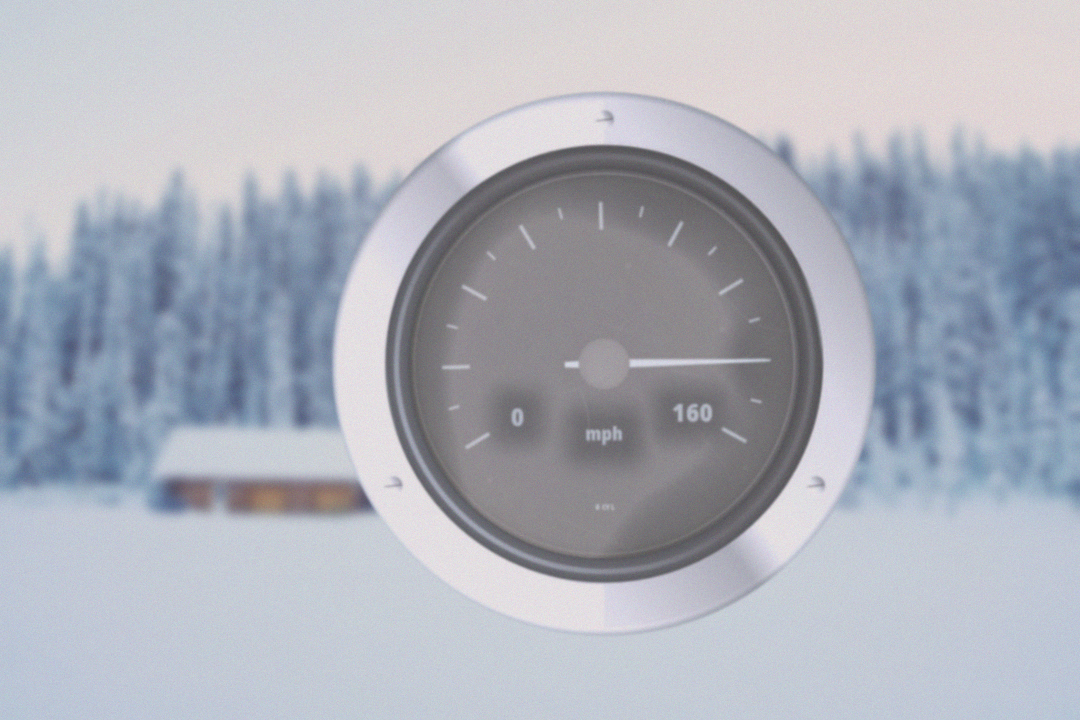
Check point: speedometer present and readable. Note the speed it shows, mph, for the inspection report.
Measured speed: 140 mph
